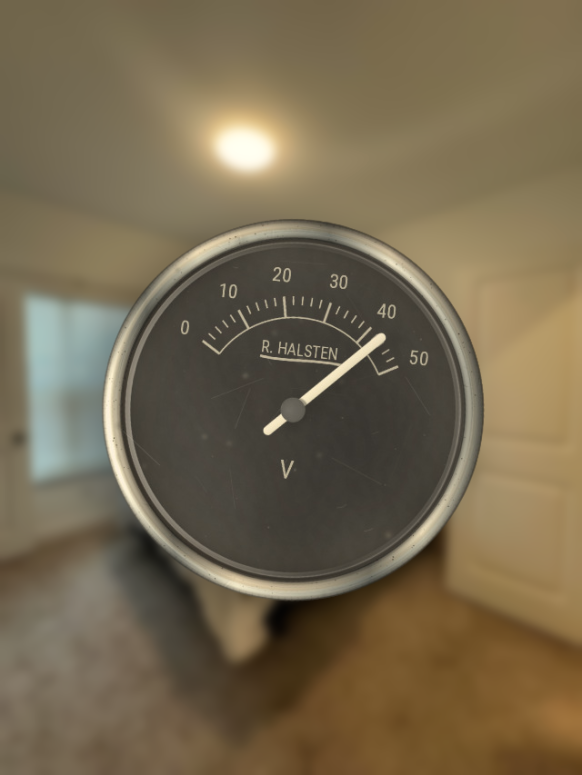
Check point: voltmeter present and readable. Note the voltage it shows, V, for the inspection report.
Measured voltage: 43 V
